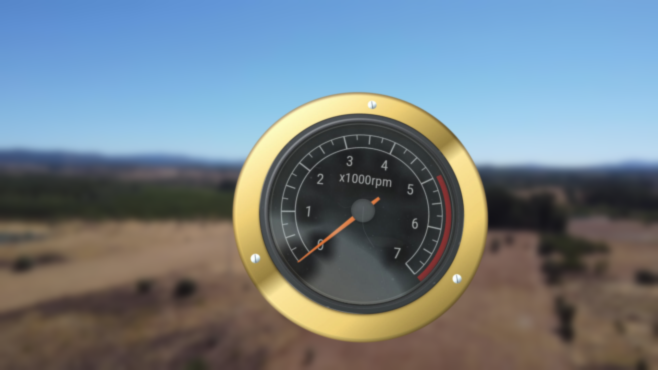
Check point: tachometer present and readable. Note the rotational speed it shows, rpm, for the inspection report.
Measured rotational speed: 0 rpm
